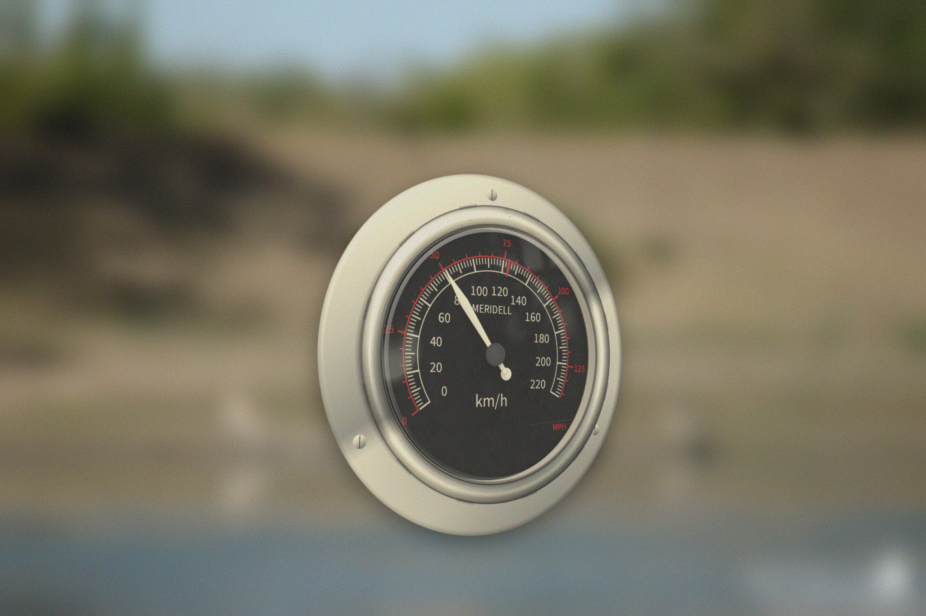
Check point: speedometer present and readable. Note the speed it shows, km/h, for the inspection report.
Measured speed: 80 km/h
